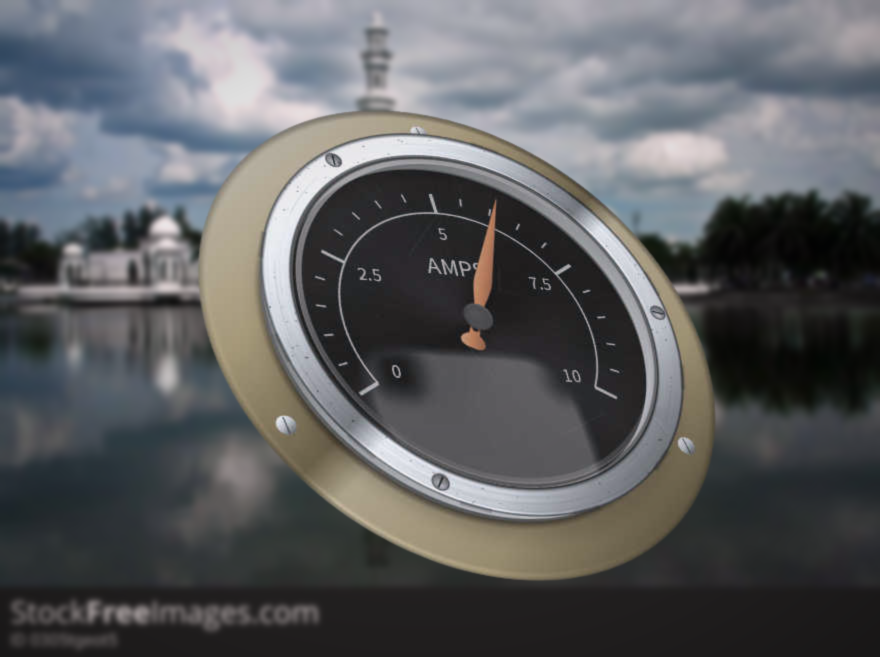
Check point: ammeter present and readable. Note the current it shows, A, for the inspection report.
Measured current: 6 A
